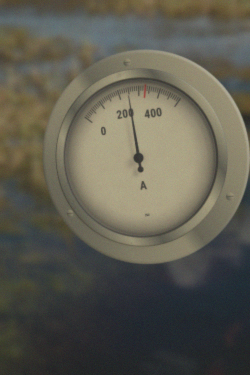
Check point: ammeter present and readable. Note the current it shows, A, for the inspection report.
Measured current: 250 A
